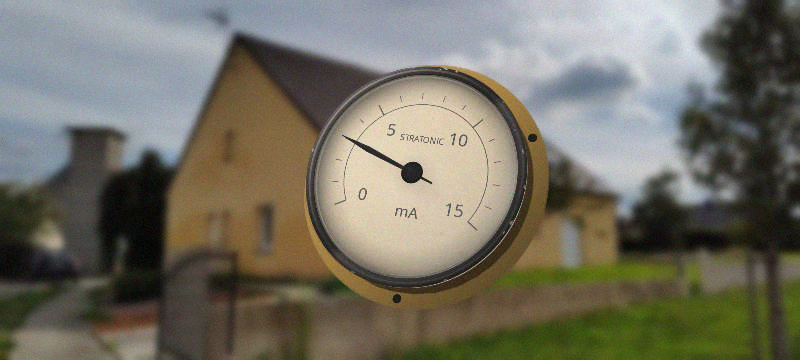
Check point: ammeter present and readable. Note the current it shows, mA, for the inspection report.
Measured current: 3 mA
